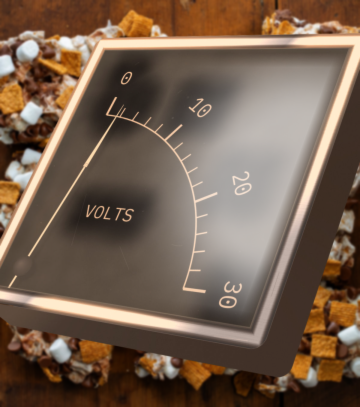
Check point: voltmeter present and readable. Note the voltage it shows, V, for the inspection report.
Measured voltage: 2 V
